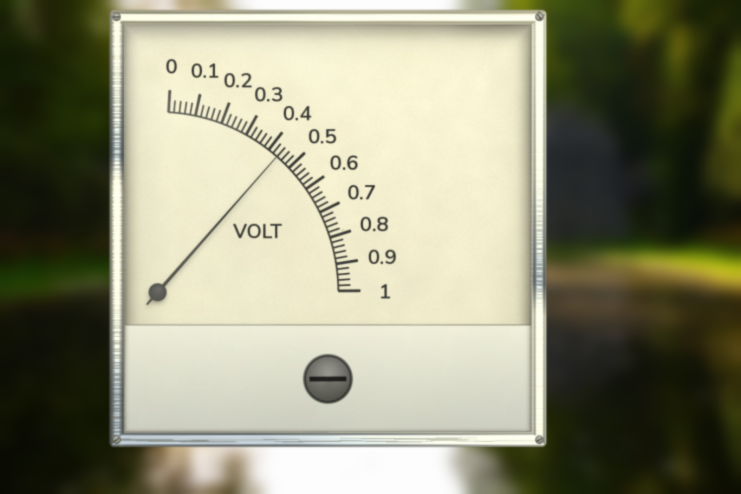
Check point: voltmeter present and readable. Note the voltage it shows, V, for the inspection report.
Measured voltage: 0.44 V
